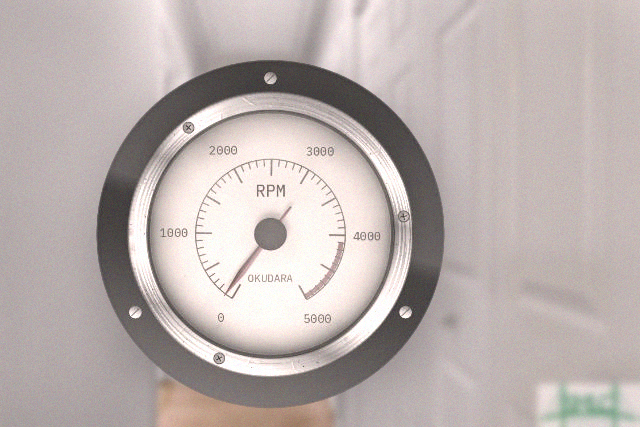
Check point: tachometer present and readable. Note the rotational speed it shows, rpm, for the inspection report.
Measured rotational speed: 100 rpm
